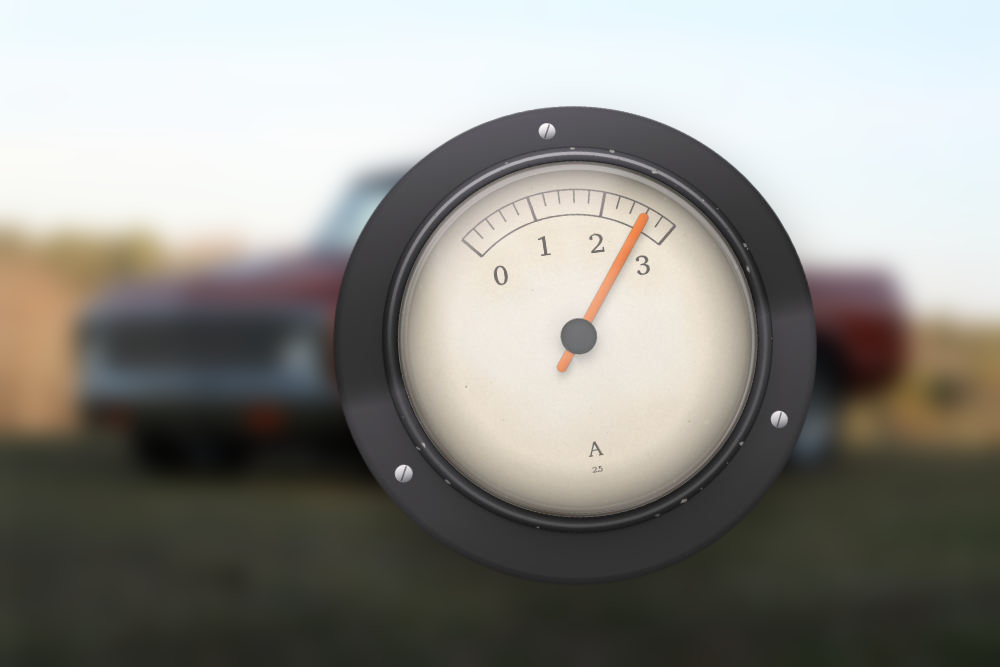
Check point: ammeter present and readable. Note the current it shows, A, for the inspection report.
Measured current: 2.6 A
